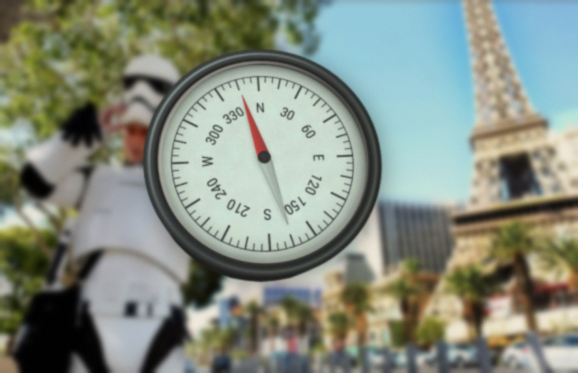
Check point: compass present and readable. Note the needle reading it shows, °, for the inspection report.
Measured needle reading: 345 °
